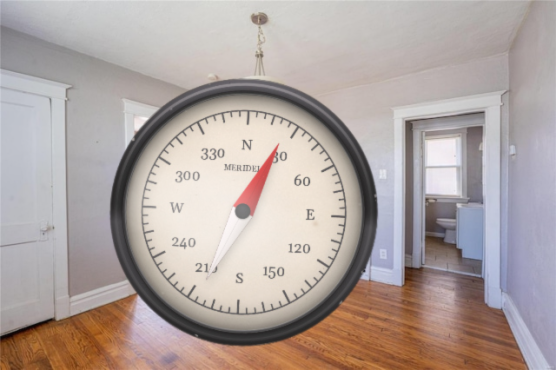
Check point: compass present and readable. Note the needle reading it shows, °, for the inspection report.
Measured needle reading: 25 °
